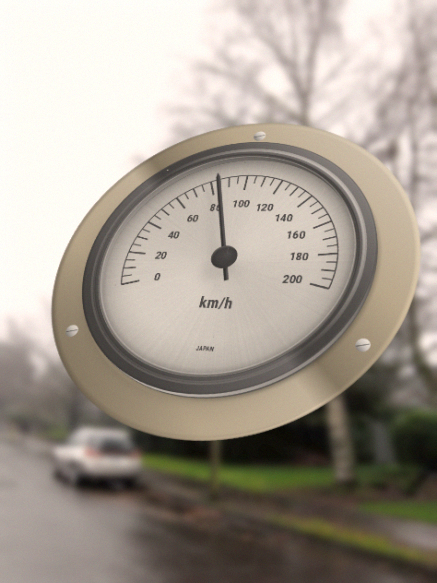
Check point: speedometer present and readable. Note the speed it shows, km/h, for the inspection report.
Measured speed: 85 km/h
